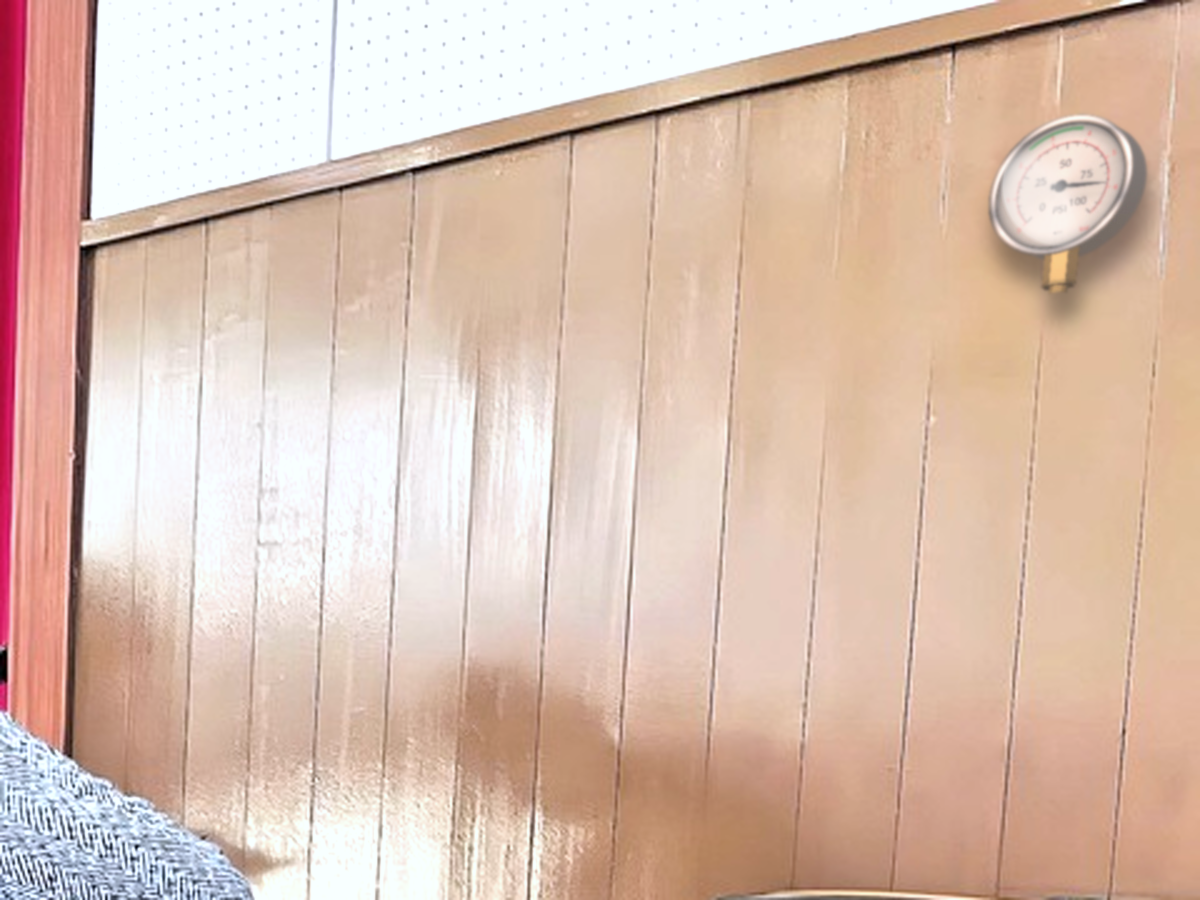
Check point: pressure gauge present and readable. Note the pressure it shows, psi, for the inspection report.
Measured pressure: 85 psi
